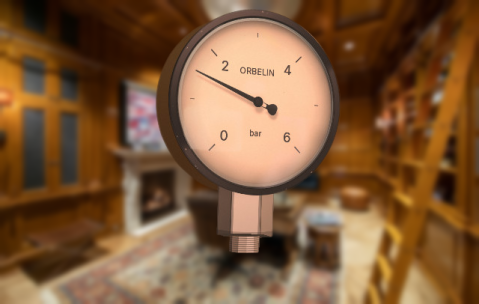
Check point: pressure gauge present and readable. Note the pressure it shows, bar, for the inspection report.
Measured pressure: 1.5 bar
